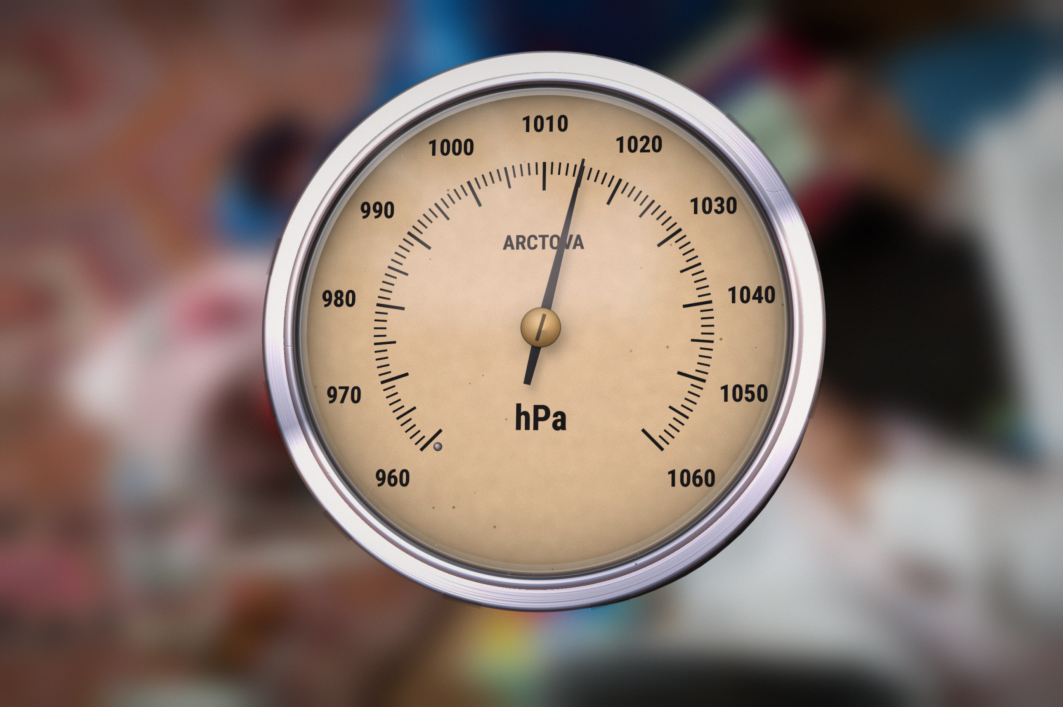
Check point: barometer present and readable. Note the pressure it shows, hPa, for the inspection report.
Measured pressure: 1015 hPa
